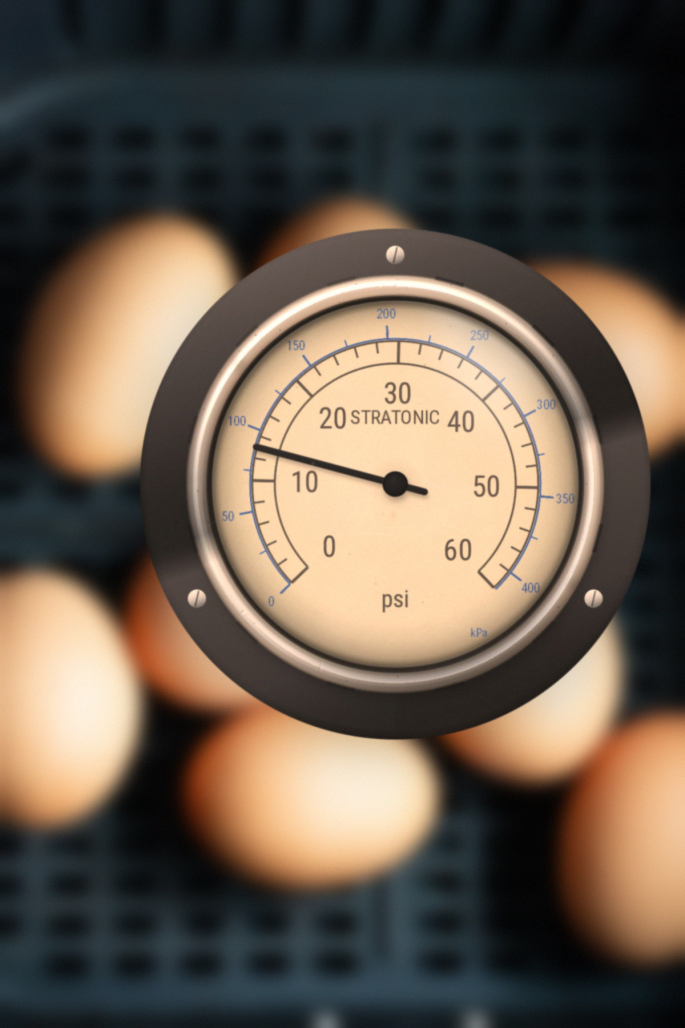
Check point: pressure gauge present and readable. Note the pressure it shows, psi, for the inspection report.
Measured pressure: 13 psi
